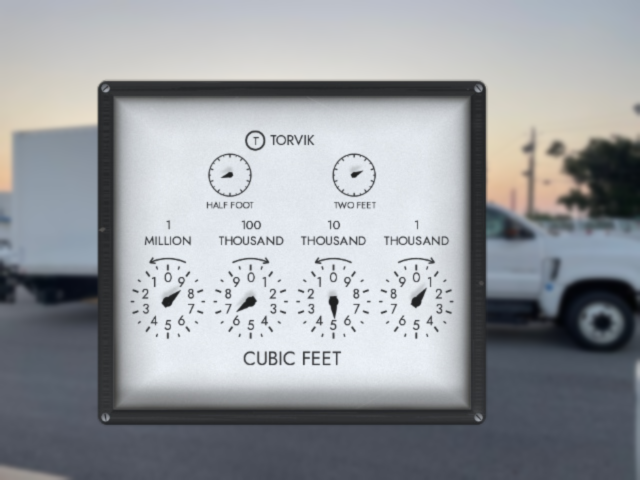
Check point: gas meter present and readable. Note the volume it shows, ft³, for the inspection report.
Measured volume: 865100 ft³
